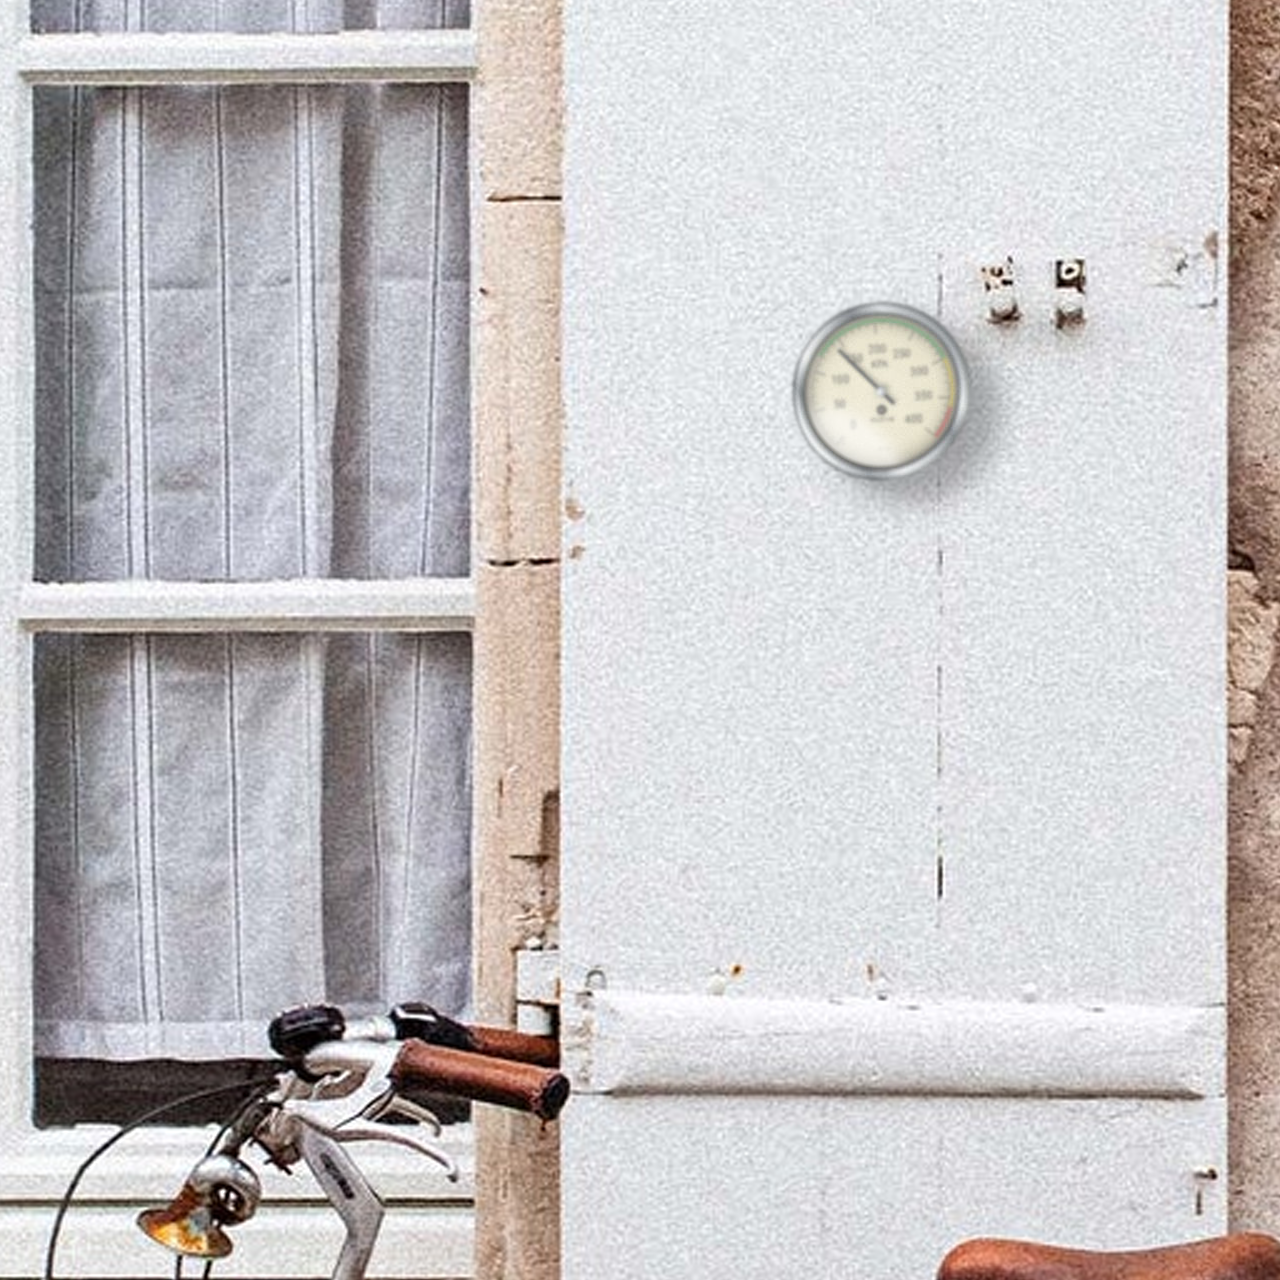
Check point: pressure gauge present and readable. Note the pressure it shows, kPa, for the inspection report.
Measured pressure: 140 kPa
